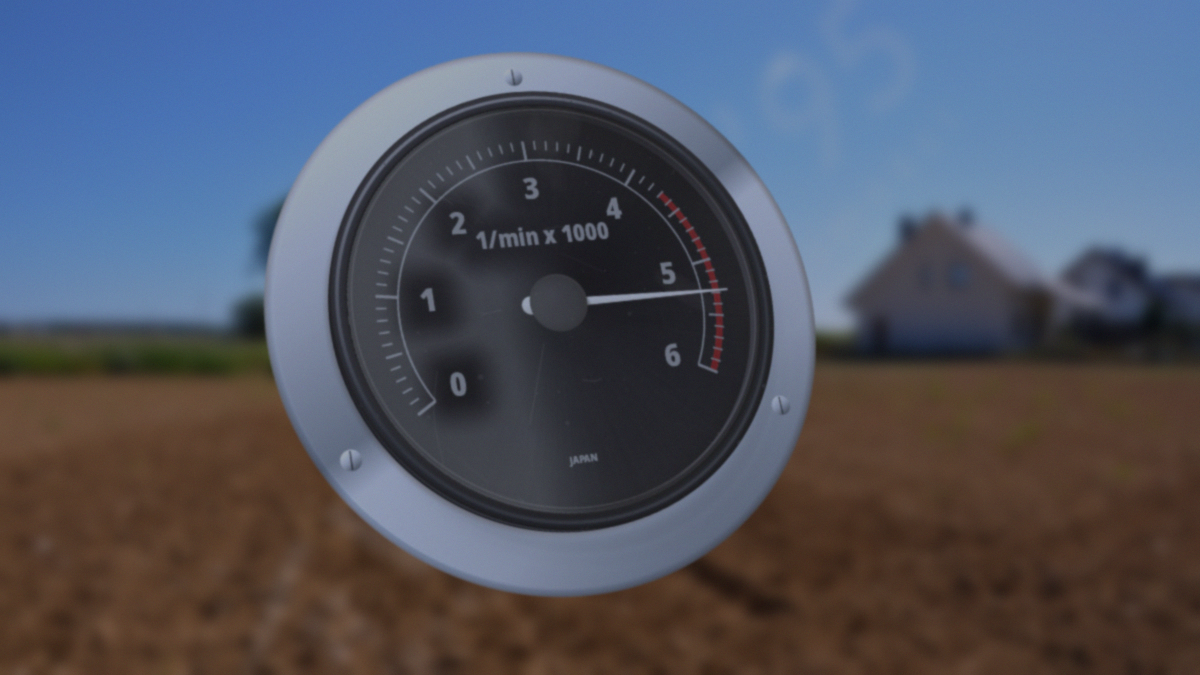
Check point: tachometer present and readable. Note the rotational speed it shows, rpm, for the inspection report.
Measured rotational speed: 5300 rpm
